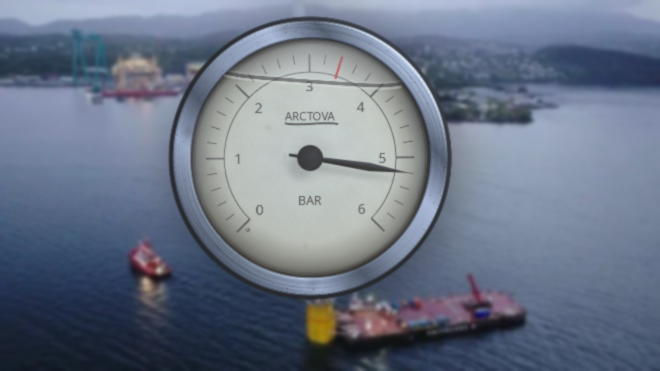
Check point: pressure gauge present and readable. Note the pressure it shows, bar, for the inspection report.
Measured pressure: 5.2 bar
